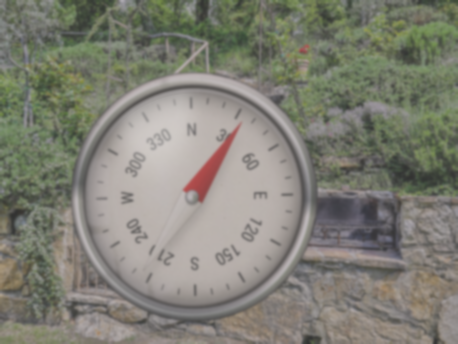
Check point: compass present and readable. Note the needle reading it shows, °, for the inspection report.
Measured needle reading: 35 °
